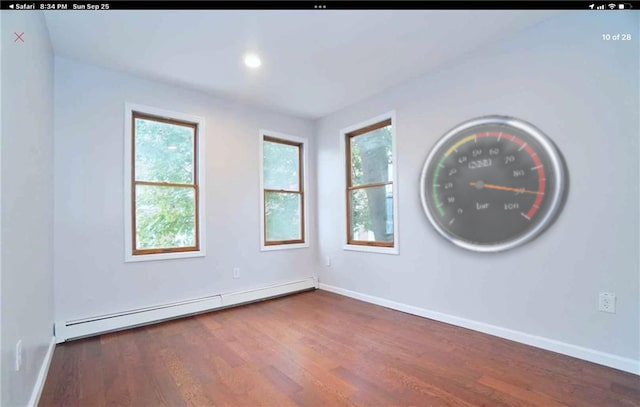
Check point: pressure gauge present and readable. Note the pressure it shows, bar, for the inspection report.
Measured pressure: 90 bar
